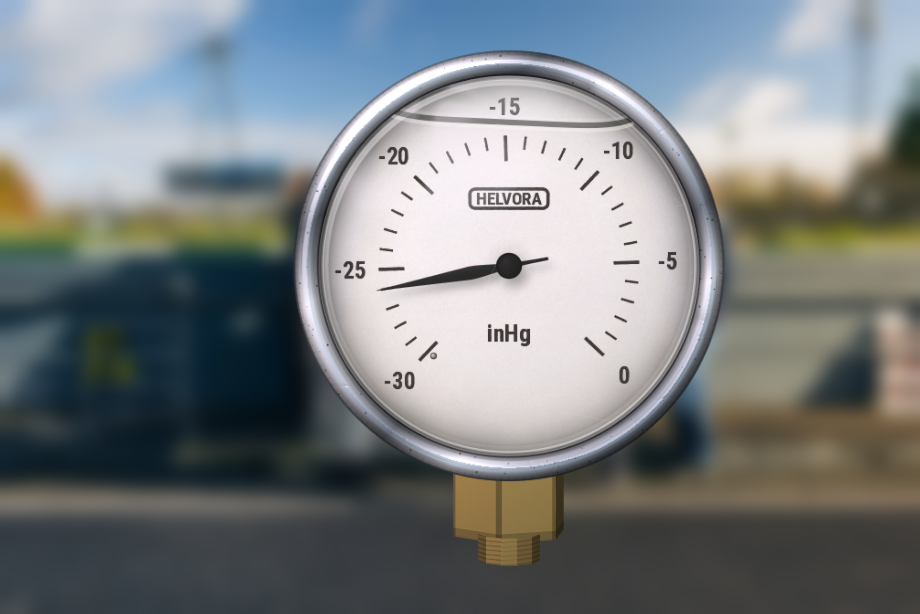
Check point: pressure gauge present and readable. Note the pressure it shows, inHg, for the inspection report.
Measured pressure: -26 inHg
